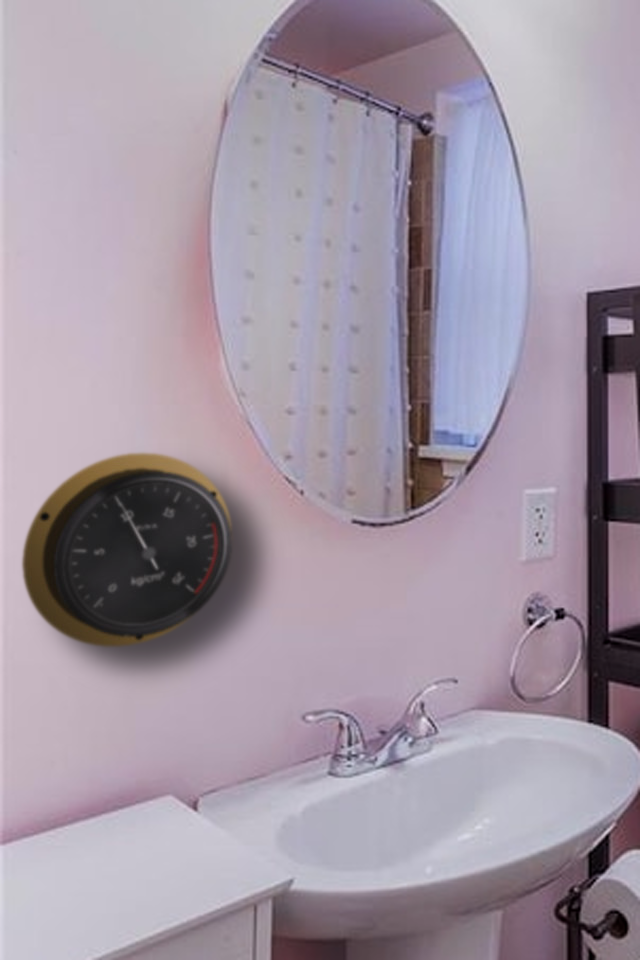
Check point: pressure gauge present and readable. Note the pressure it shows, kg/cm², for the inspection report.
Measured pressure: 10 kg/cm²
